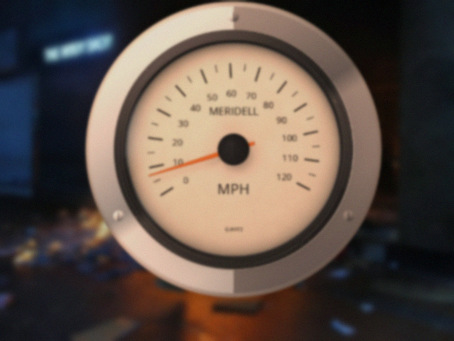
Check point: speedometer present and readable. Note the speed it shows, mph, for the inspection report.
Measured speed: 7.5 mph
